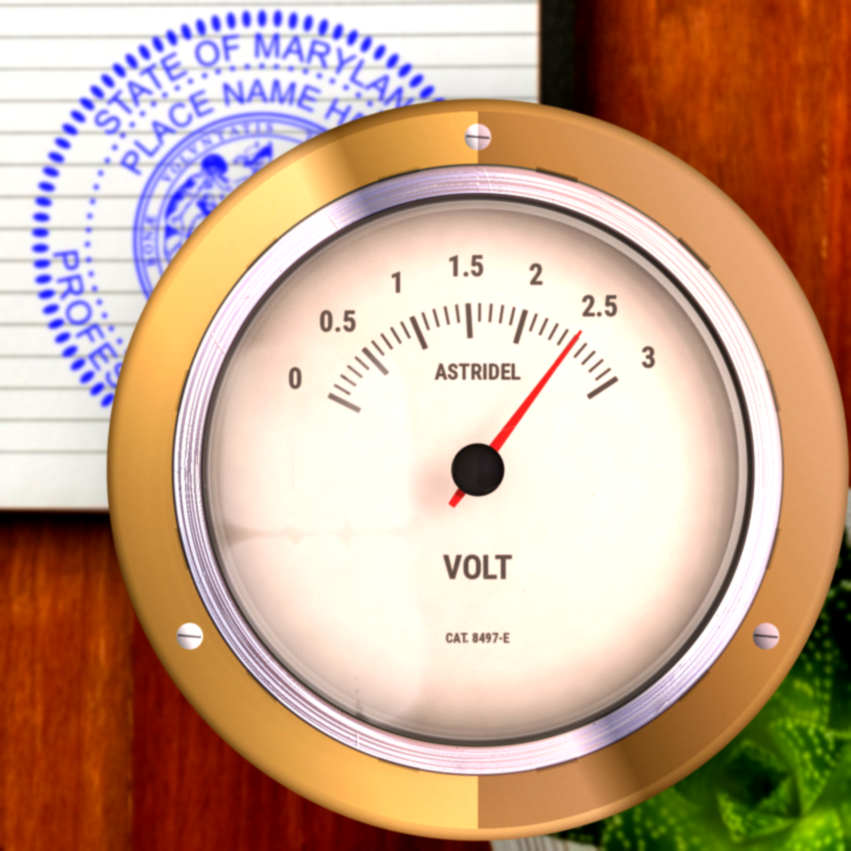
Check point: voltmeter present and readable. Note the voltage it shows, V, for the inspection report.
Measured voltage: 2.5 V
